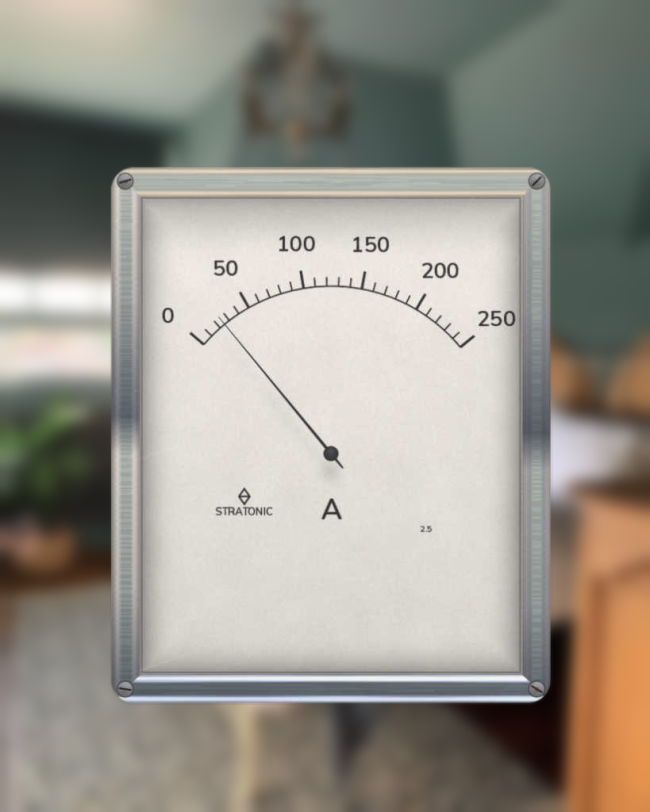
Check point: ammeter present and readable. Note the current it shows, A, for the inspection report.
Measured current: 25 A
